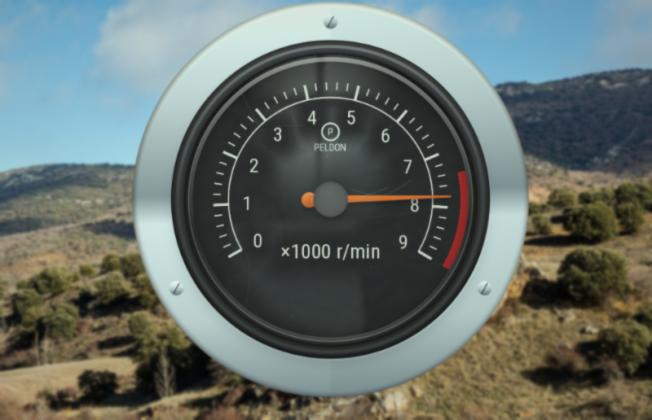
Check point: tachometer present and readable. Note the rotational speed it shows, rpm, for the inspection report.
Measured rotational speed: 7800 rpm
